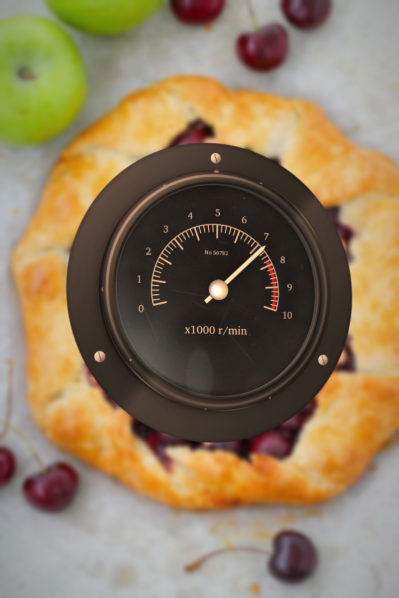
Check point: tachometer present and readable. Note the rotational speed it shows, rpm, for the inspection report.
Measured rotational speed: 7200 rpm
